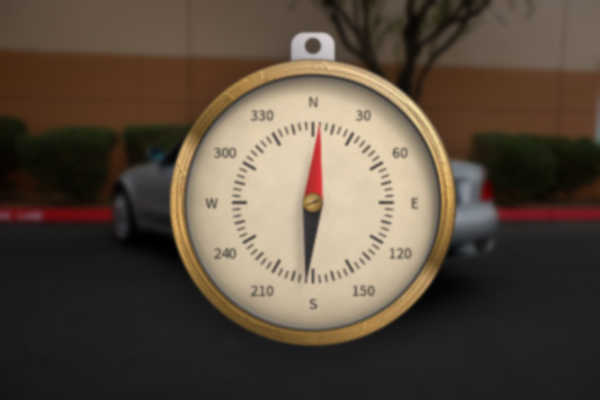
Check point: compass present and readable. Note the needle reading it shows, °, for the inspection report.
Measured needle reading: 5 °
